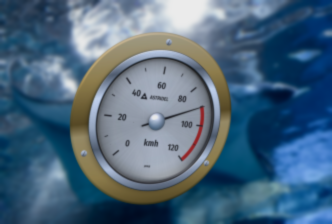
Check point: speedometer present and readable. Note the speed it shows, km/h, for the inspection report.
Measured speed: 90 km/h
